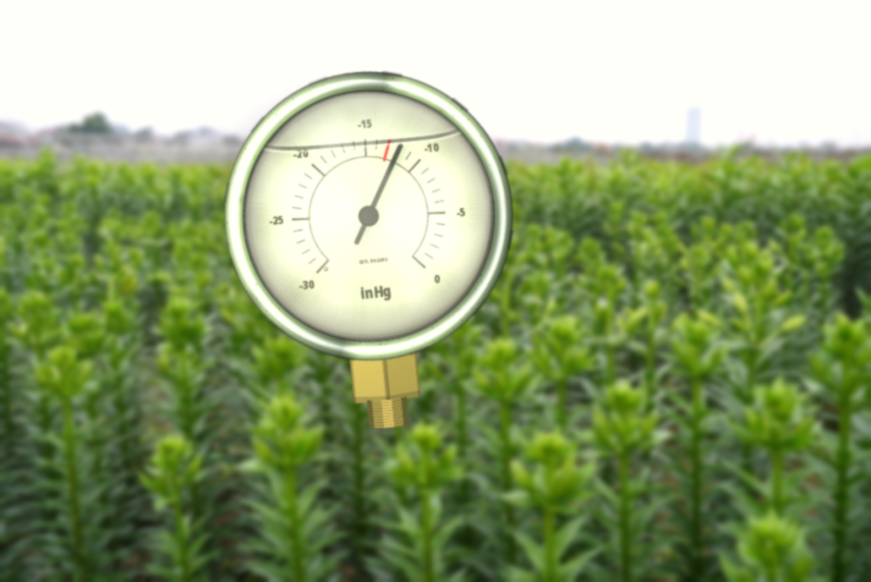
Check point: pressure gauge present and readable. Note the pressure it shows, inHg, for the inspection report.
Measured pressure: -12 inHg
